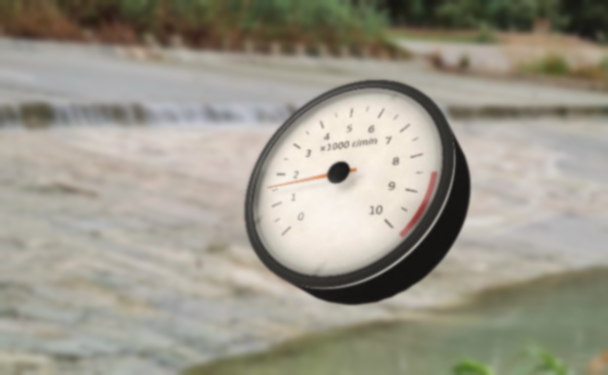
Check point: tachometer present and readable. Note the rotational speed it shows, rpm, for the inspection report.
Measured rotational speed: 1500 rpm
